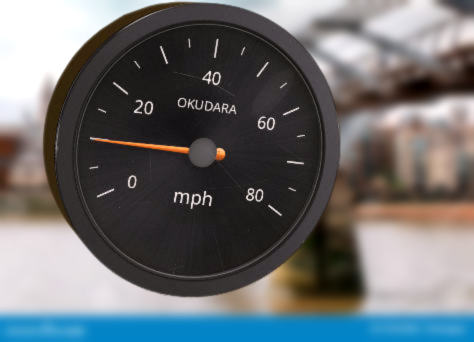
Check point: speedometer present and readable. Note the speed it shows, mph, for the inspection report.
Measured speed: 10 mph
